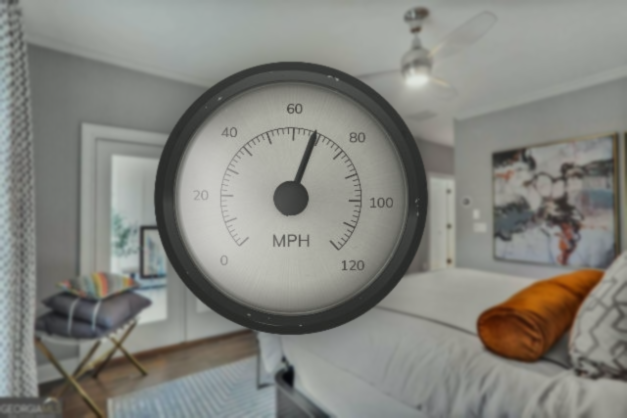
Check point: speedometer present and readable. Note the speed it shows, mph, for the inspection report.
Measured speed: 68 mph
